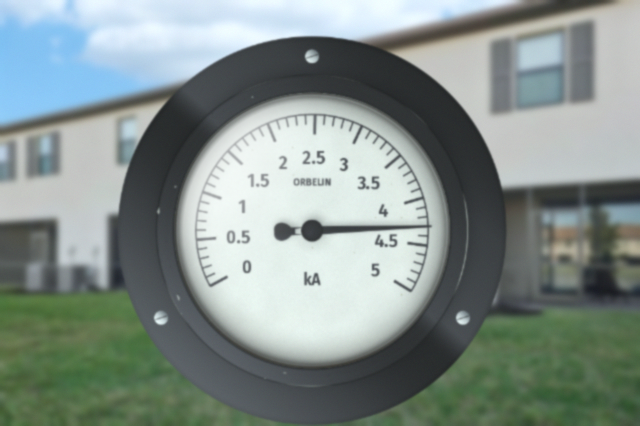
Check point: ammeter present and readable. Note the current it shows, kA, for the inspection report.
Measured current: 4.3 kA
